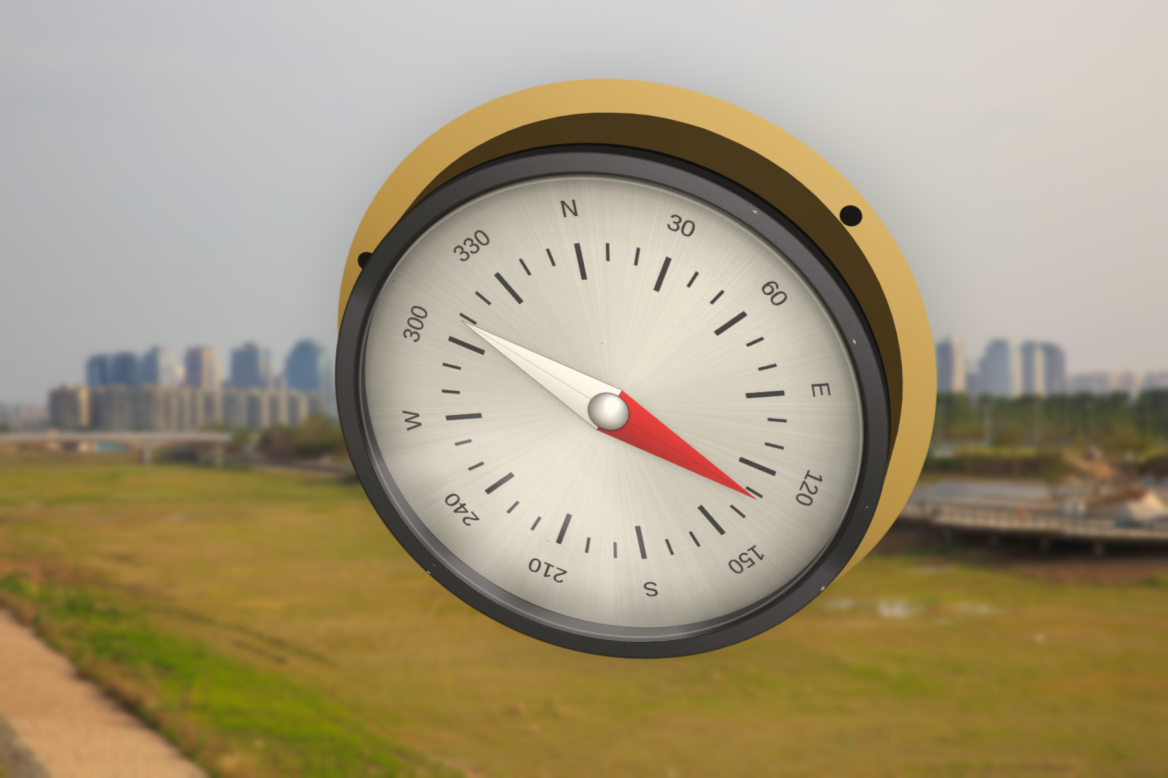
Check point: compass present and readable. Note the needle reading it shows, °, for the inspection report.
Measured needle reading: 130 °
